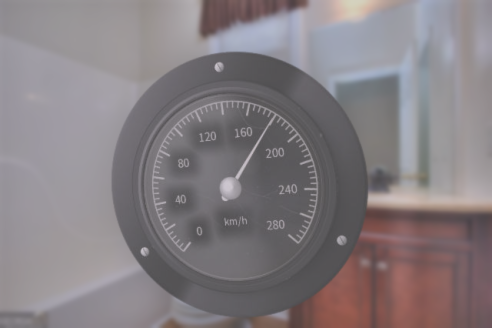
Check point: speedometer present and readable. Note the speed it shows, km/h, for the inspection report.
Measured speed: 180 km/h
